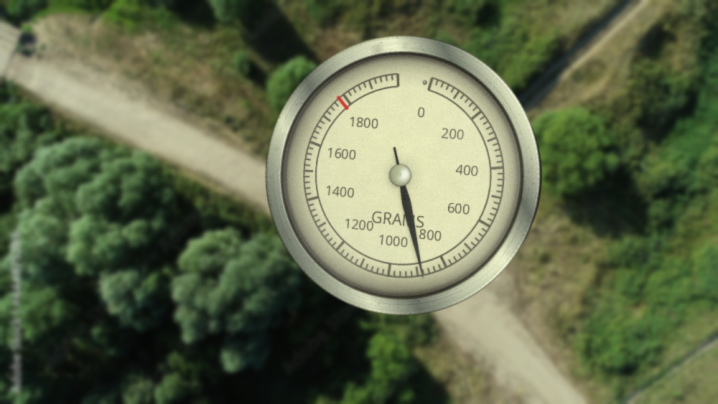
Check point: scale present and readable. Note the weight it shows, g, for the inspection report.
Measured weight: 880 g
